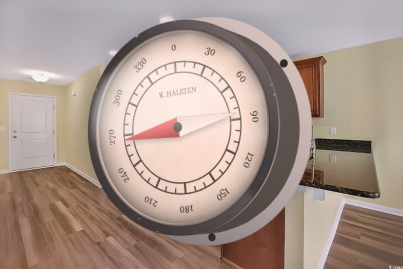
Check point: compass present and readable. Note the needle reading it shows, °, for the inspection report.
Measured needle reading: 265 °
